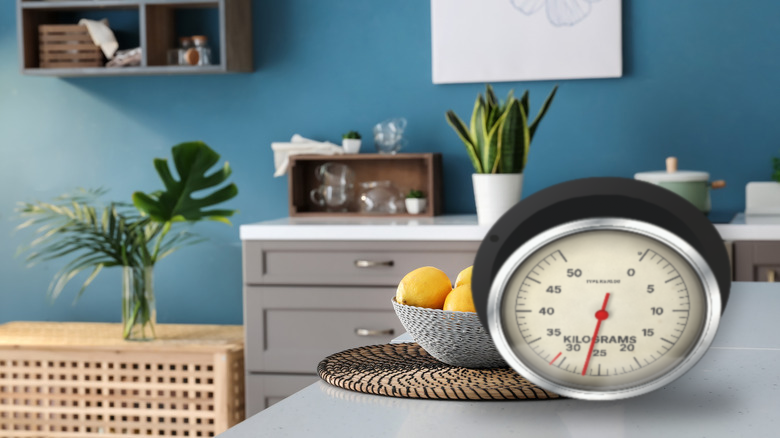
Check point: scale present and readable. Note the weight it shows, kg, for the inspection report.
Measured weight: 27 kg
